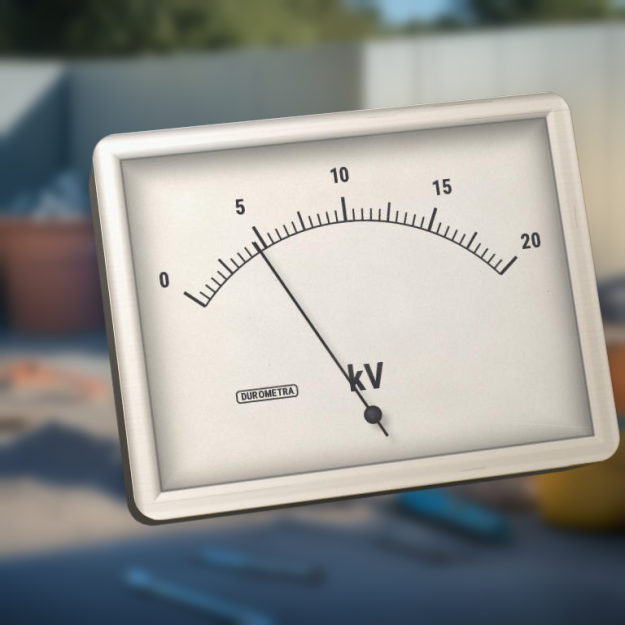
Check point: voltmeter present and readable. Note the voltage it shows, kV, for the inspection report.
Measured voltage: 4.5 kV
